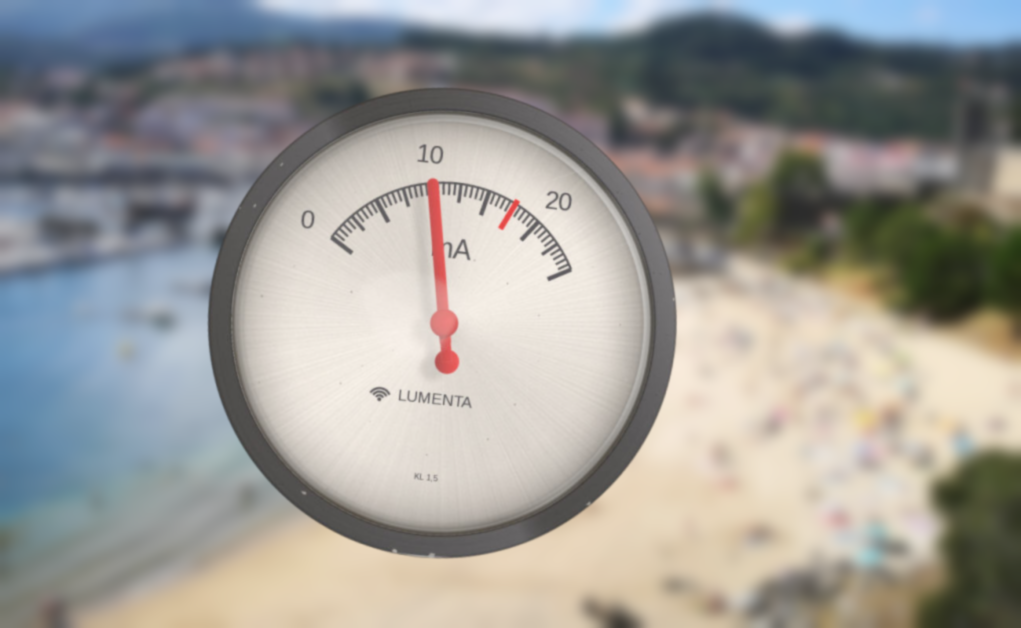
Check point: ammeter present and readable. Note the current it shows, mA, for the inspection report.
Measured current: 10 mA
